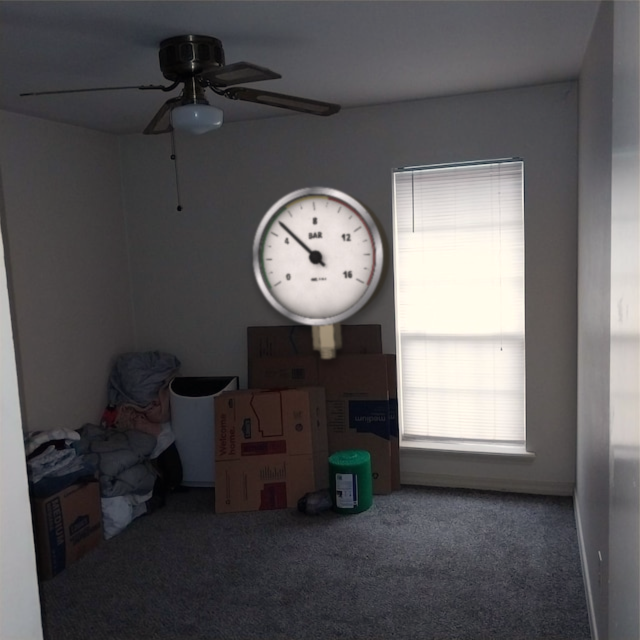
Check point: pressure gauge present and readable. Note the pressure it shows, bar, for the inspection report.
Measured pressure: 5 bar
